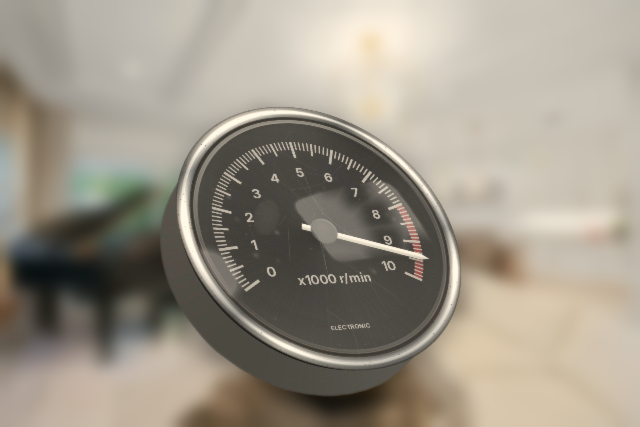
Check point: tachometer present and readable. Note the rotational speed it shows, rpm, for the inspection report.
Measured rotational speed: 9500 rpm
